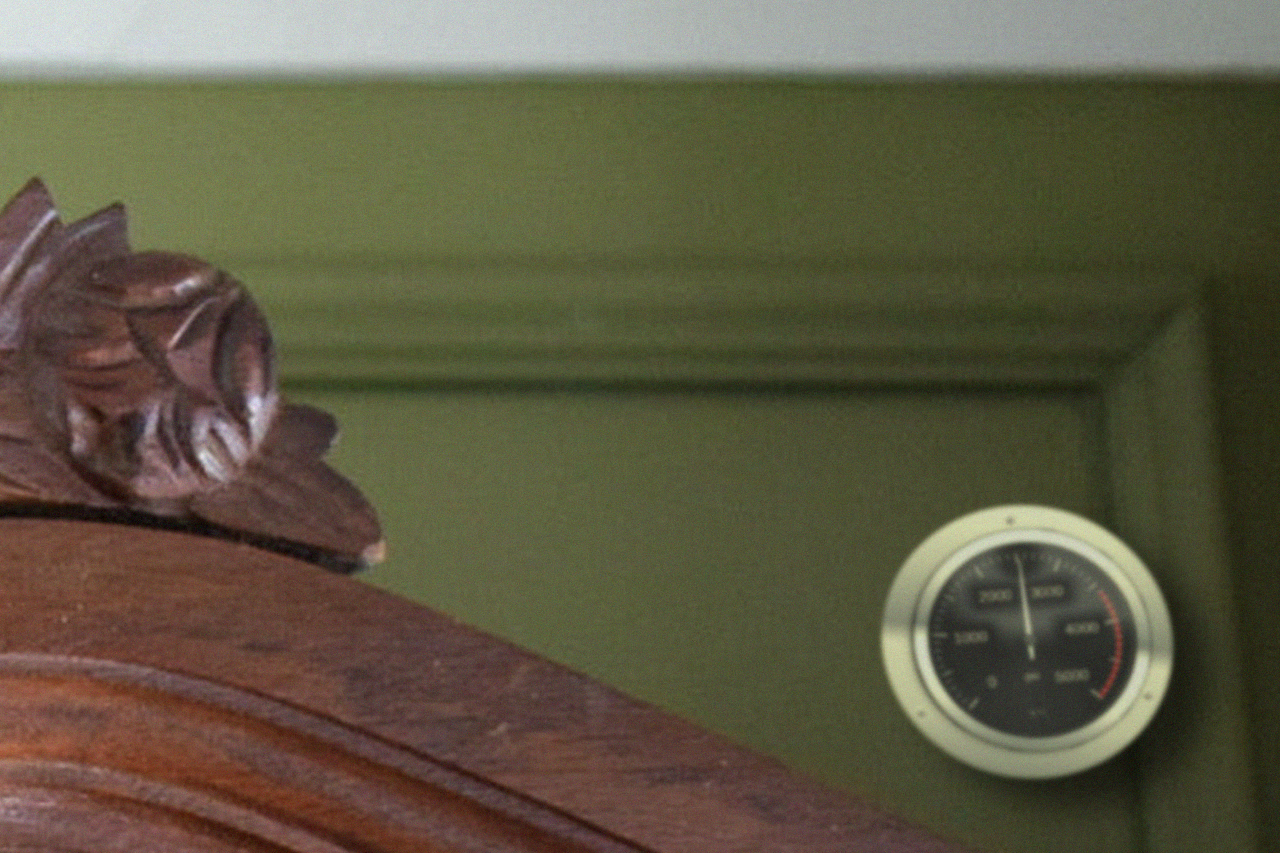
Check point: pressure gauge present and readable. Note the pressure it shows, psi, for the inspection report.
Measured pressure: 2500 psi
